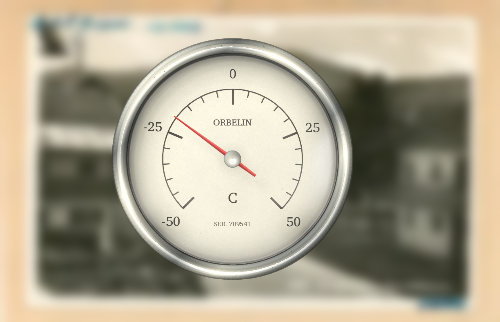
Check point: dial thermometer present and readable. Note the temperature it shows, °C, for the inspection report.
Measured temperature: -20 °C
